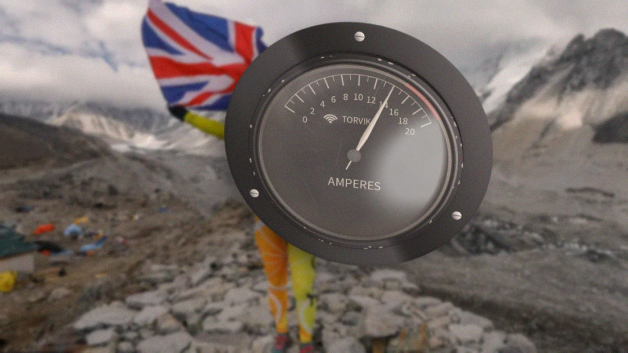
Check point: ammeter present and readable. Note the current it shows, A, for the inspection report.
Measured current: 14 A
